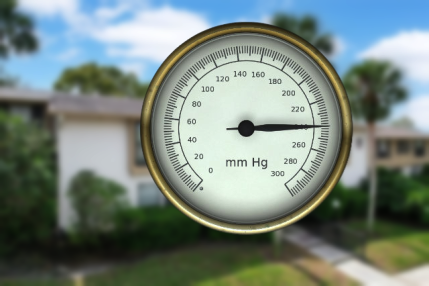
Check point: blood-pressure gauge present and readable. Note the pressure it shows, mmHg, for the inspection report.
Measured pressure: 240 mmHg
